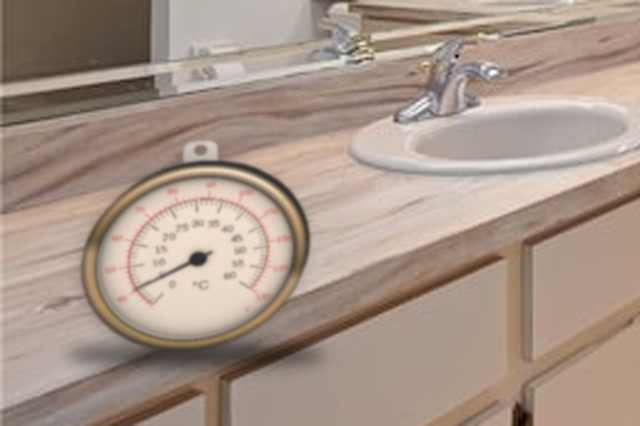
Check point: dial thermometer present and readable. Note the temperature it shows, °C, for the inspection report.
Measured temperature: 5 °C
